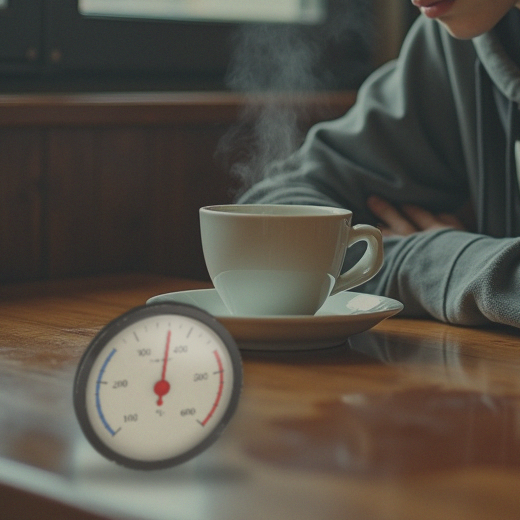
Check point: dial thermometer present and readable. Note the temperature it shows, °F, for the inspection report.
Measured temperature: 360 °F
